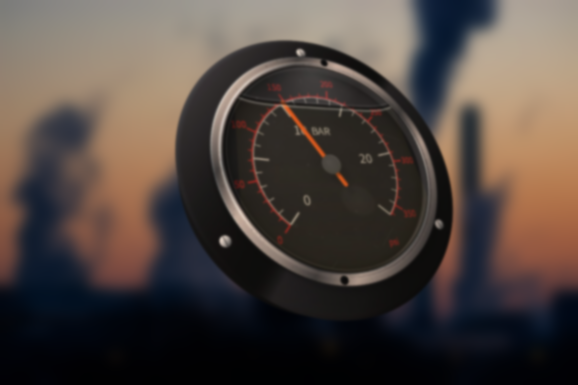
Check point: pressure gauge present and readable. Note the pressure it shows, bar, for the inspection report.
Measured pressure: 10 bar
